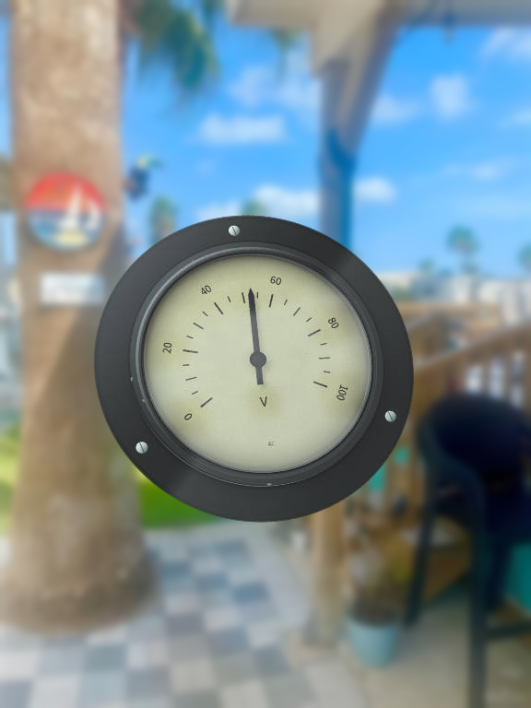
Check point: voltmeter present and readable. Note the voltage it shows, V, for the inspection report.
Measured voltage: 52.5 V
